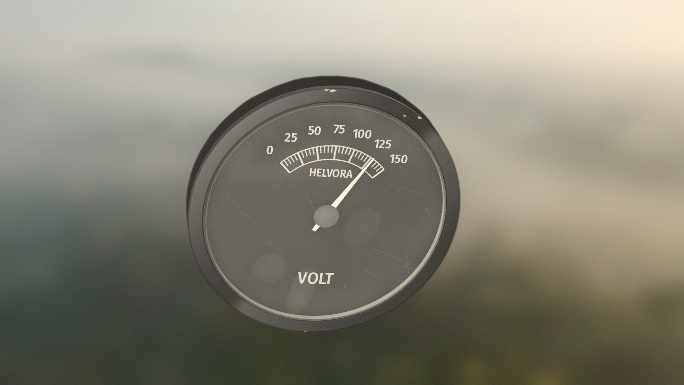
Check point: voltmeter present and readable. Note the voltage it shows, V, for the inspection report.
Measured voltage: 125 V
